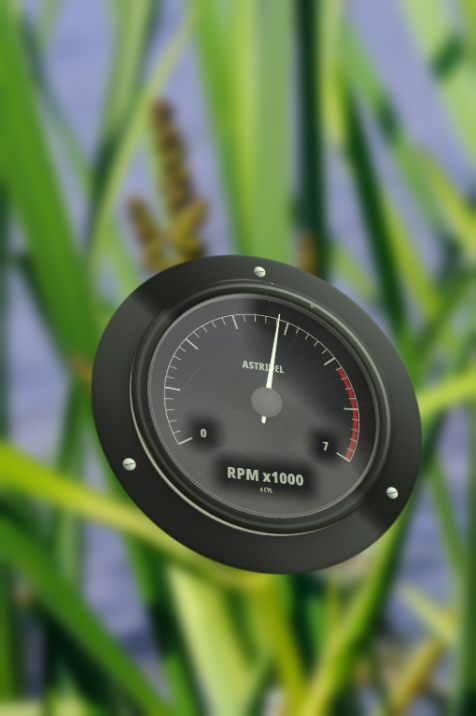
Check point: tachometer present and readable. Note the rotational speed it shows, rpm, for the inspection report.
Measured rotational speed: 3800 rpm
